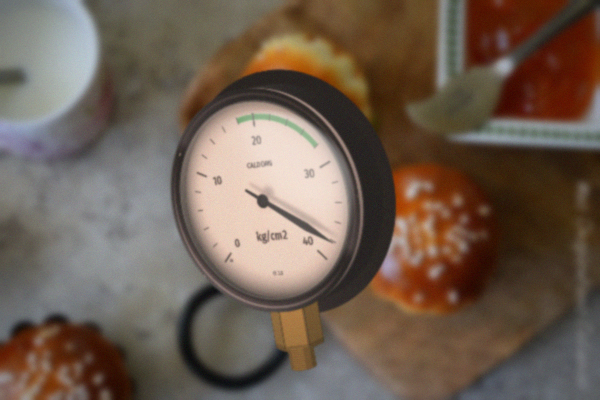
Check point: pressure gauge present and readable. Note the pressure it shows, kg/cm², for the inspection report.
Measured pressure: 38 kg/cm²
